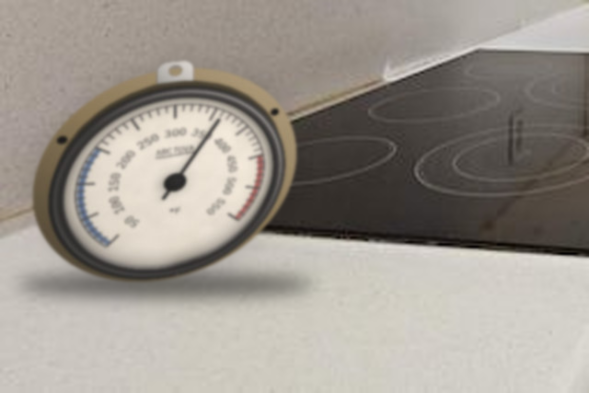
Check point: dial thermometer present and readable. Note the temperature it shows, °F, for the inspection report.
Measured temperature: 360 °F
